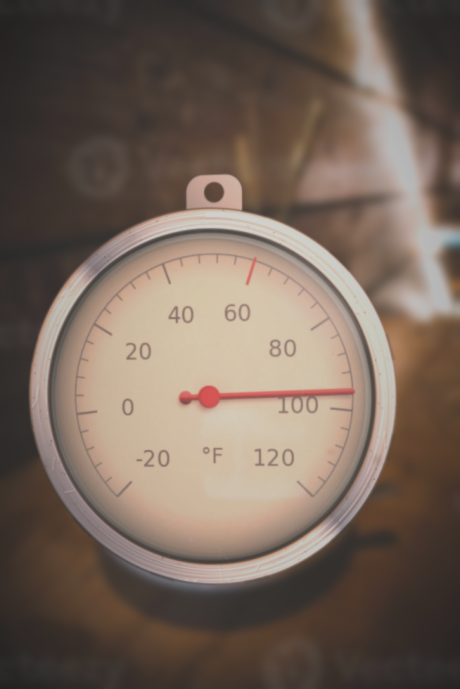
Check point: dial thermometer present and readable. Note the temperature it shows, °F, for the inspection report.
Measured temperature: 96 °F
